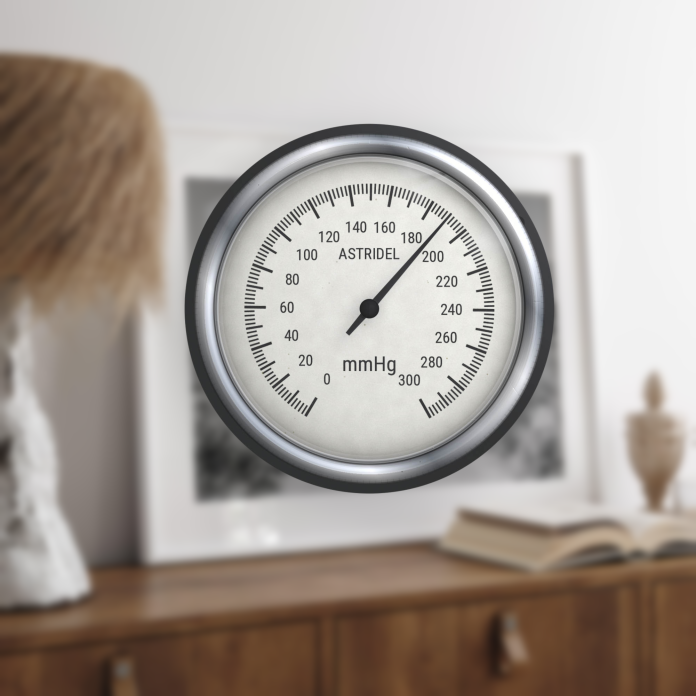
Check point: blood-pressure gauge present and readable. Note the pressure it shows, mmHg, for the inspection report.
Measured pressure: 190 mmHg
